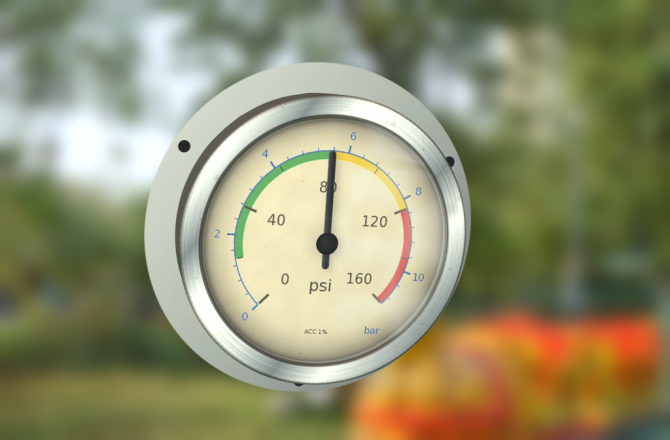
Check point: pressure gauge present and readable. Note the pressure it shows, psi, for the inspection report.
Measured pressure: 80 psi
